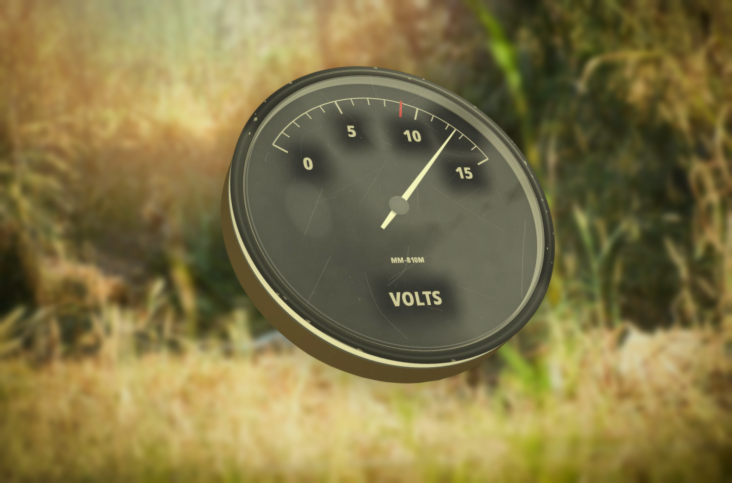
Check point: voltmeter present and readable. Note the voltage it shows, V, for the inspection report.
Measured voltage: 12.5 V
